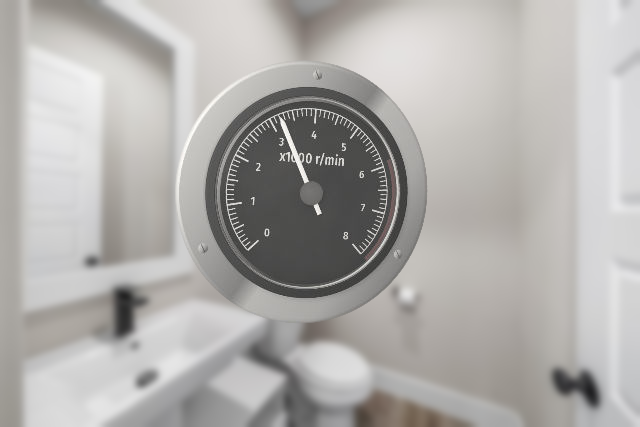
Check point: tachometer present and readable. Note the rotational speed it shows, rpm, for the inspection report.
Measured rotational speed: 3200 rpm
